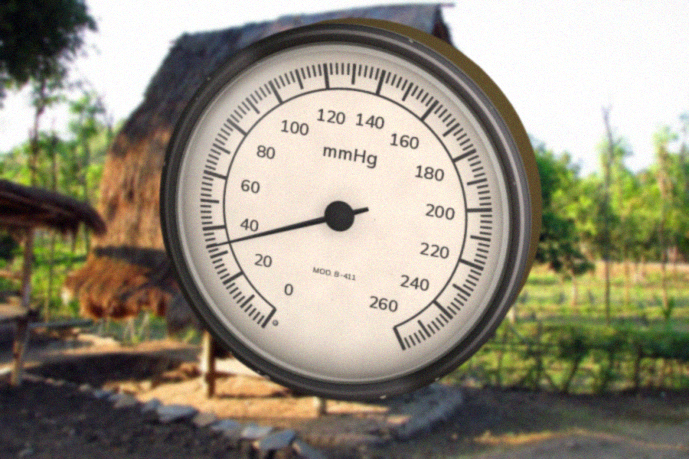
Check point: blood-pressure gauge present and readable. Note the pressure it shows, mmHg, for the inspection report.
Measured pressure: 34 mmHg
